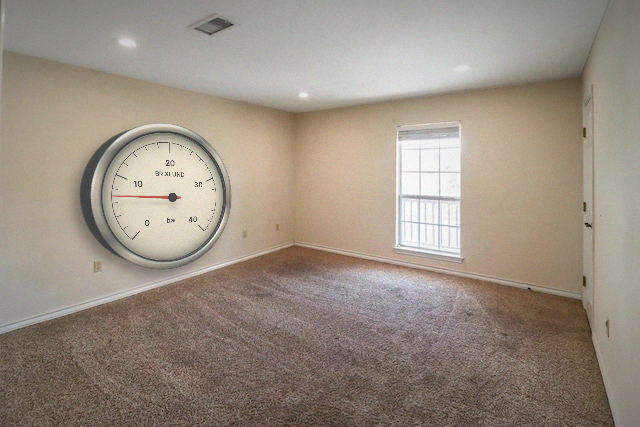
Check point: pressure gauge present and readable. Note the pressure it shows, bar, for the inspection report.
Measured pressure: 7 bar
